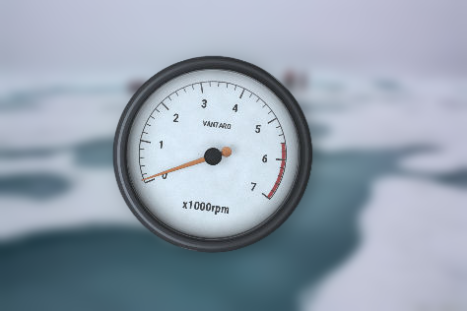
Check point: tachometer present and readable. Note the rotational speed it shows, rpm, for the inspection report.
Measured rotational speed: 100 rpm
